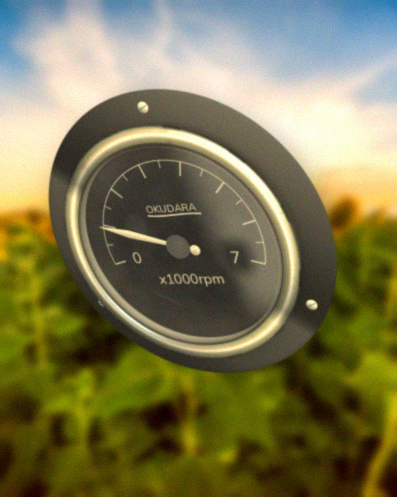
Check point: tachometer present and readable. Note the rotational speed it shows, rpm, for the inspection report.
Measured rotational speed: 1000 rpm
